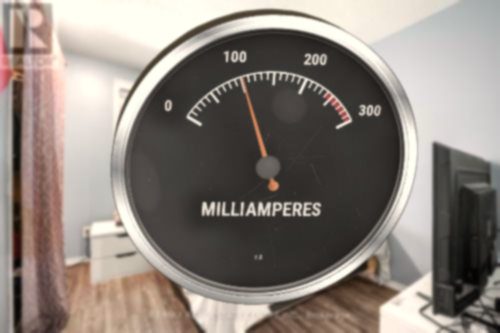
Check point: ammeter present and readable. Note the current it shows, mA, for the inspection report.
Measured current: 100 mA
